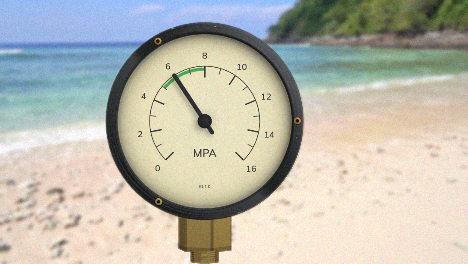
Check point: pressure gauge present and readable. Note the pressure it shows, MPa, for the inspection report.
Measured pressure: 6 MPa
